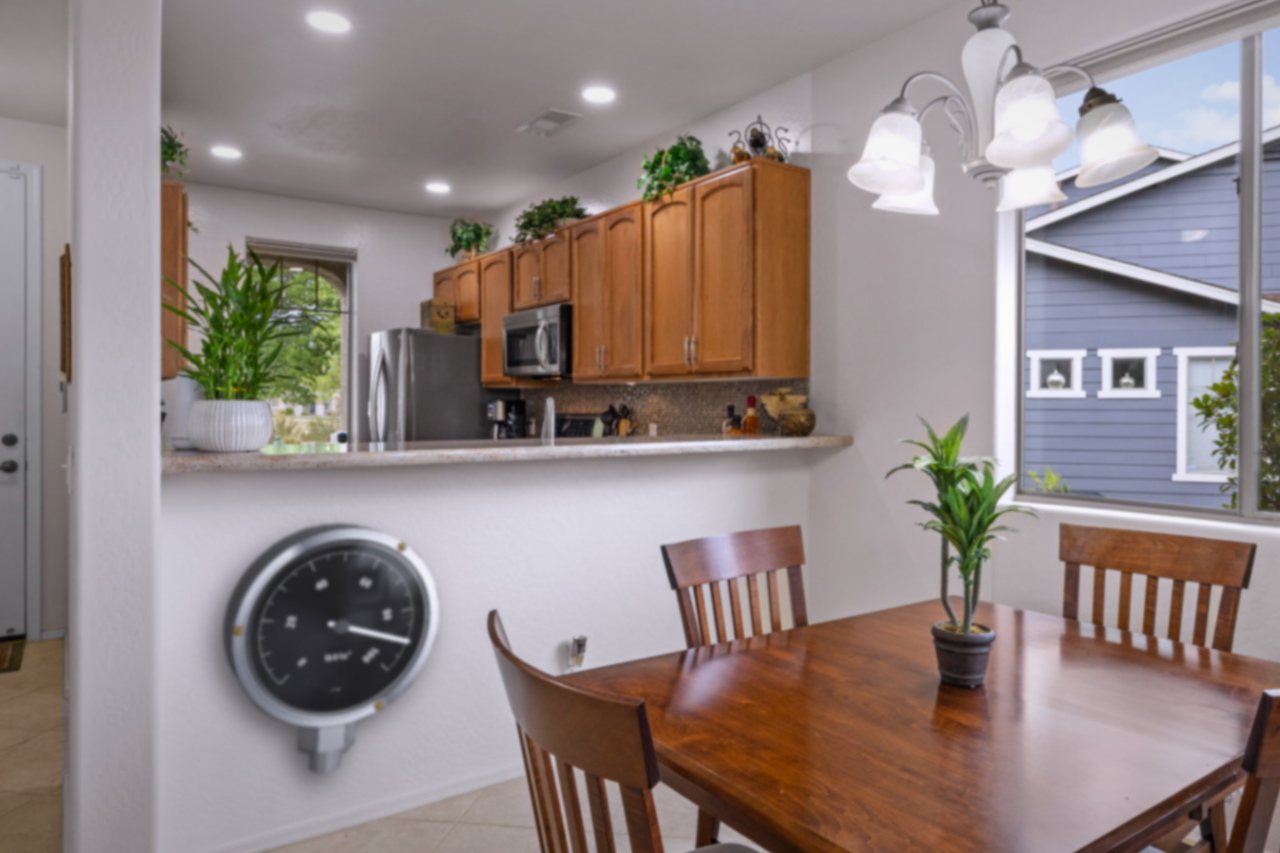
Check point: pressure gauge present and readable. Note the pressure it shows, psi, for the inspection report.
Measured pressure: 90 psi
